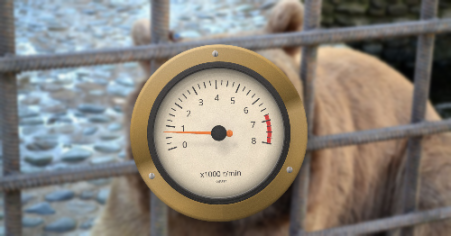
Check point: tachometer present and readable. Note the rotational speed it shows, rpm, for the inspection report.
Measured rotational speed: 750 rpm
